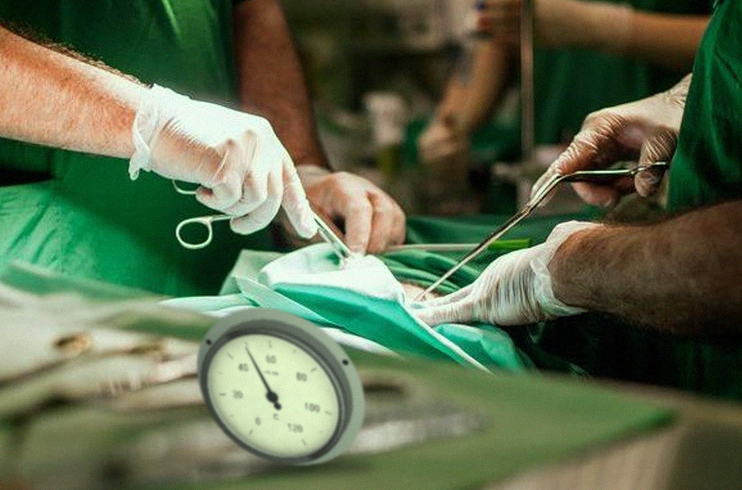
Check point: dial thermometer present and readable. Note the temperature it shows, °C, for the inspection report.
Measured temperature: 50 °C
